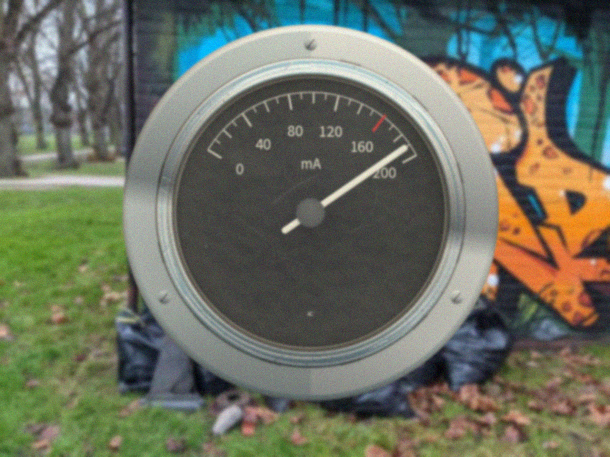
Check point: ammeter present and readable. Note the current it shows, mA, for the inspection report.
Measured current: 190 mA
